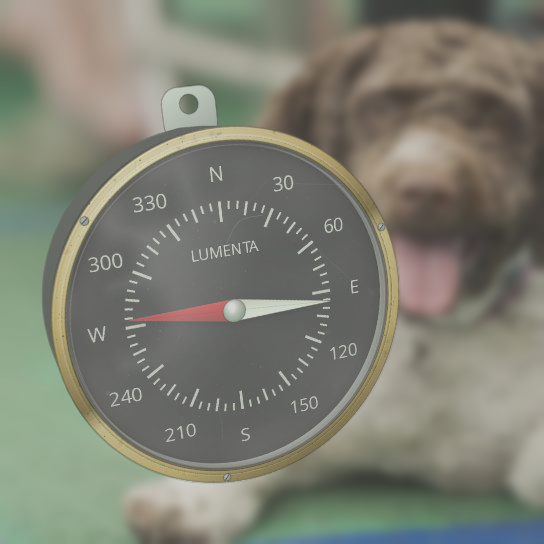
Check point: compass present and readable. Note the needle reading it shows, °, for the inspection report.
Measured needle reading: 275 °
